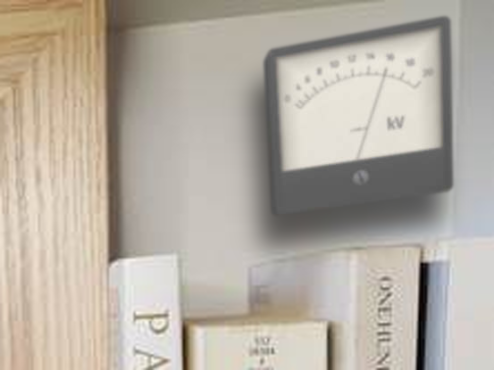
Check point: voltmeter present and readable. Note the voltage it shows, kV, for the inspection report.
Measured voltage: 16 kV
